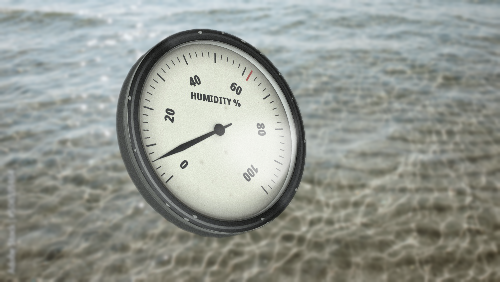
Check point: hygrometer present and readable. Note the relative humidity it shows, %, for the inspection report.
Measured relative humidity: 6 %
